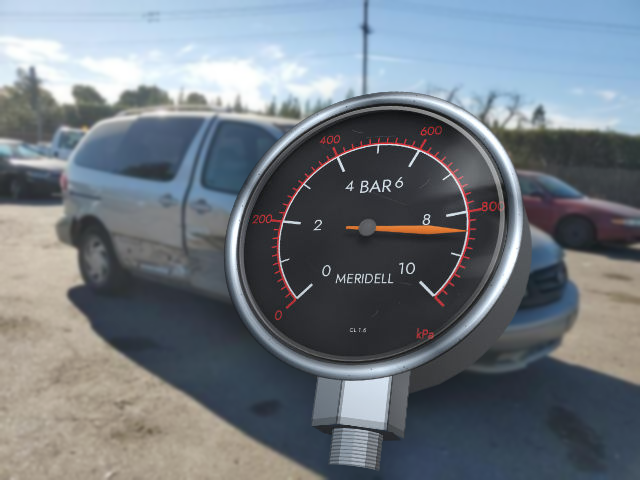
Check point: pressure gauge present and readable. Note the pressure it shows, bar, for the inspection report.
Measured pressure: 8.5 bar
